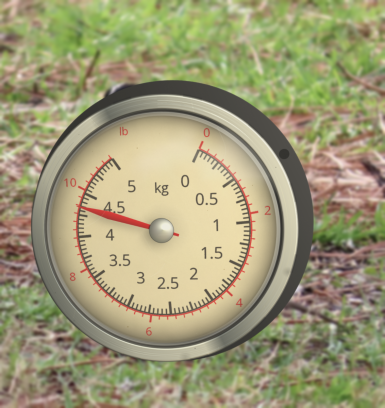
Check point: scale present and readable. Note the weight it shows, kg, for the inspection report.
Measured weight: 4.35 kg
